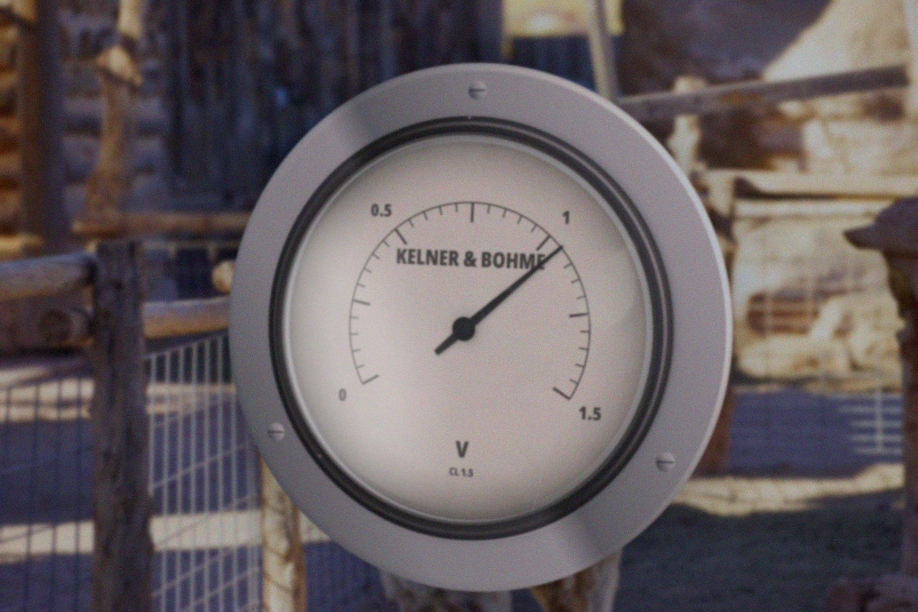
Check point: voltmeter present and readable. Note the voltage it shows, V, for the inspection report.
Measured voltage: 1.05 V
